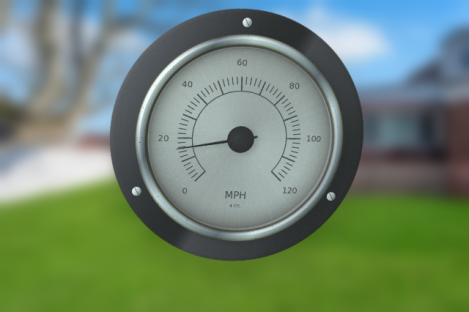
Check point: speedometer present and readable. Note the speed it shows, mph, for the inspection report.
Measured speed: 16 mph
